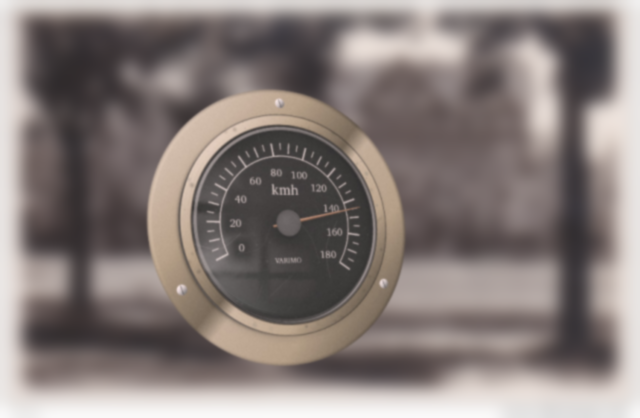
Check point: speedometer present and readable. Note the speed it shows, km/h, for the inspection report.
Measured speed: 145 km/h
